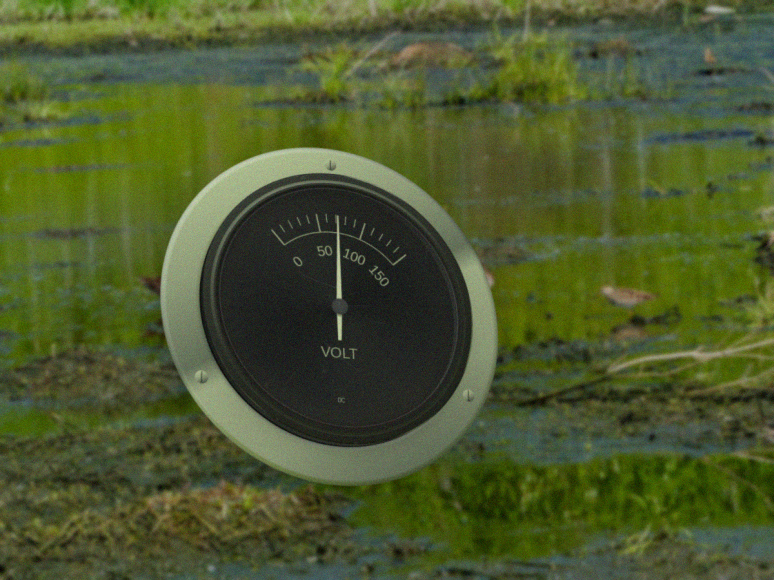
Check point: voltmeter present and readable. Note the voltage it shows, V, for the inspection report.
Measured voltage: 70 V
